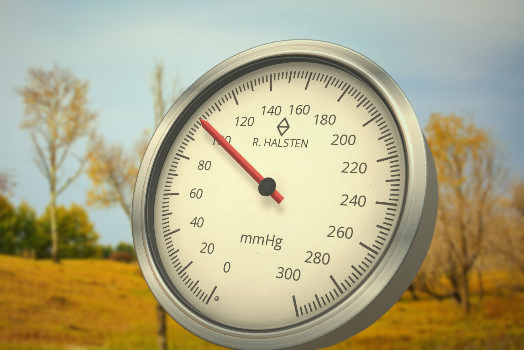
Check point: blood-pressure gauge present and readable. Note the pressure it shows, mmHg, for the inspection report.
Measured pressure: 100 mmHg
